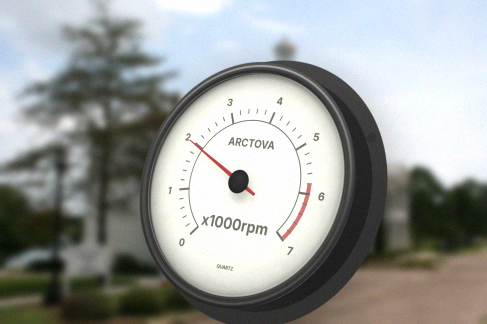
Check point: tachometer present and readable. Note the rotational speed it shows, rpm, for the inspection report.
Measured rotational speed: 2000 rpm
